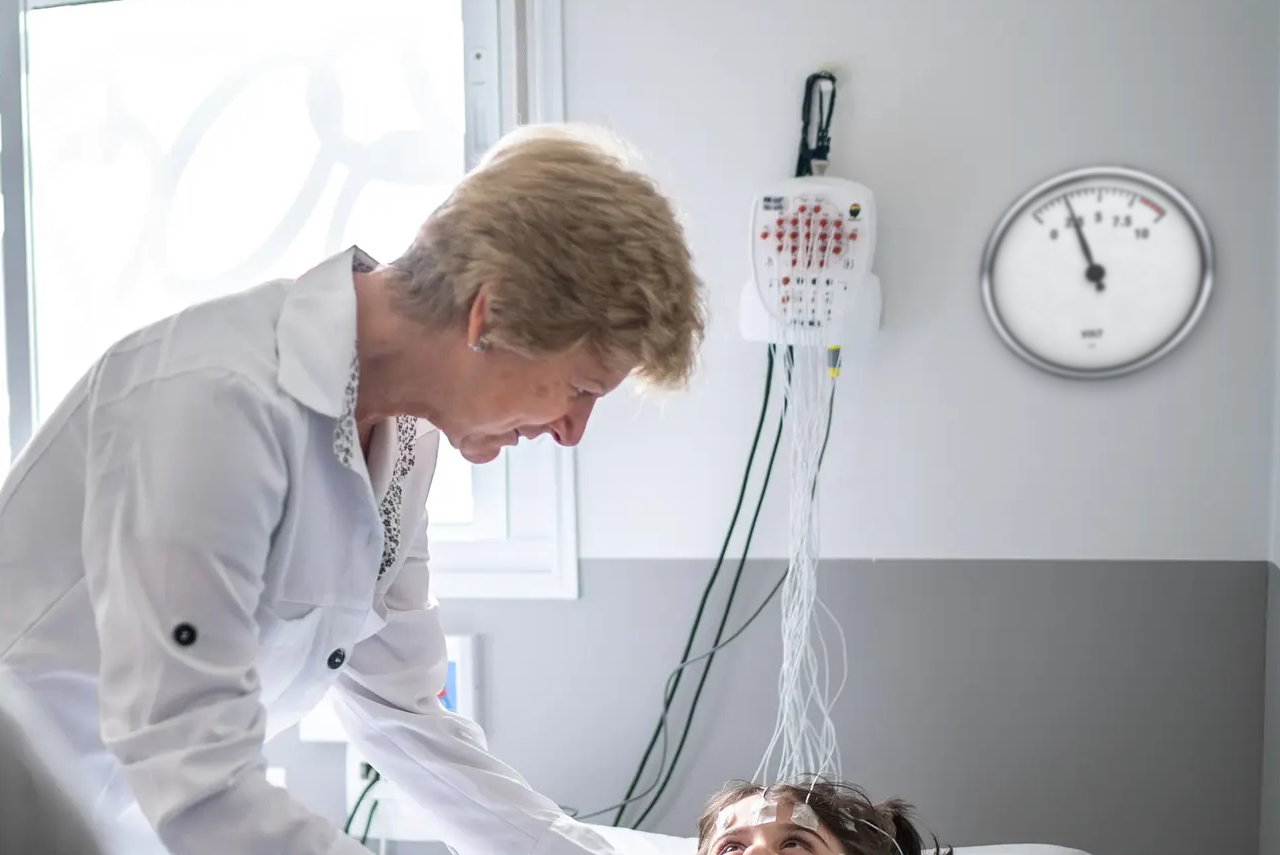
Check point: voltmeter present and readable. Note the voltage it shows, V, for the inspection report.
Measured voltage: 2.5 V
